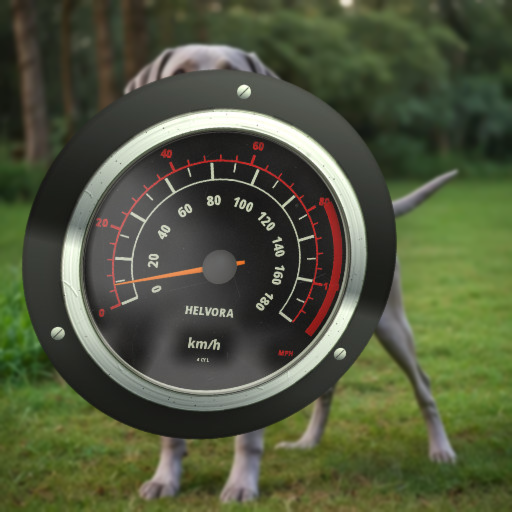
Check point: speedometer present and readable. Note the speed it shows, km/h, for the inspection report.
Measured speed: 10 km/h
